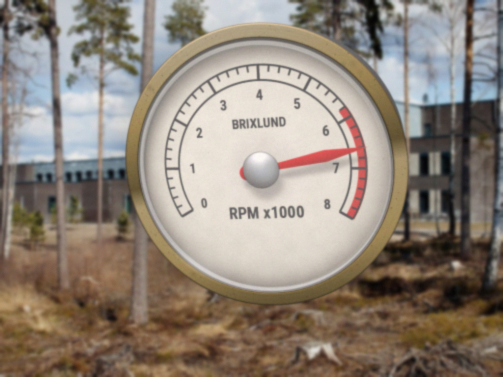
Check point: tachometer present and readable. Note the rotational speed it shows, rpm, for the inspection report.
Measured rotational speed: 6600 rpm
